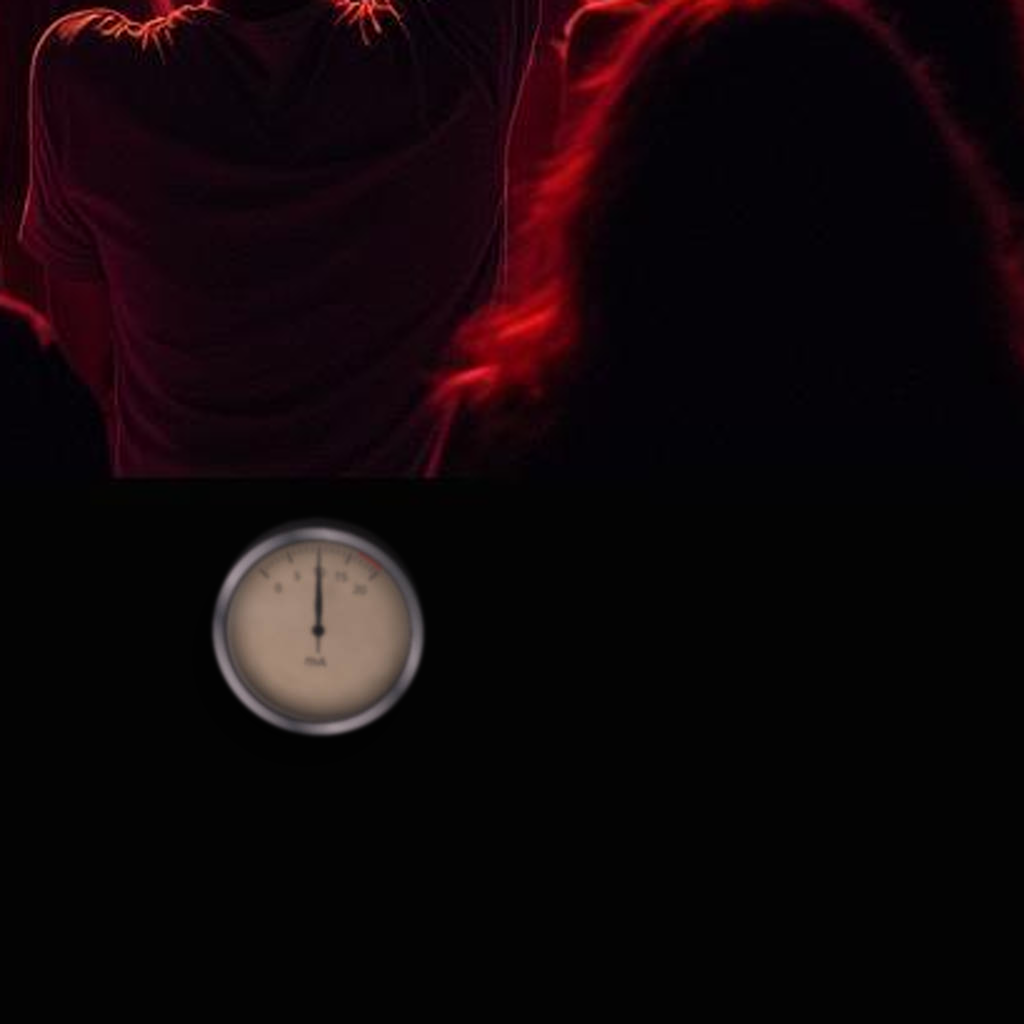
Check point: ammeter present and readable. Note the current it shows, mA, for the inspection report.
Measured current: 10 mA
